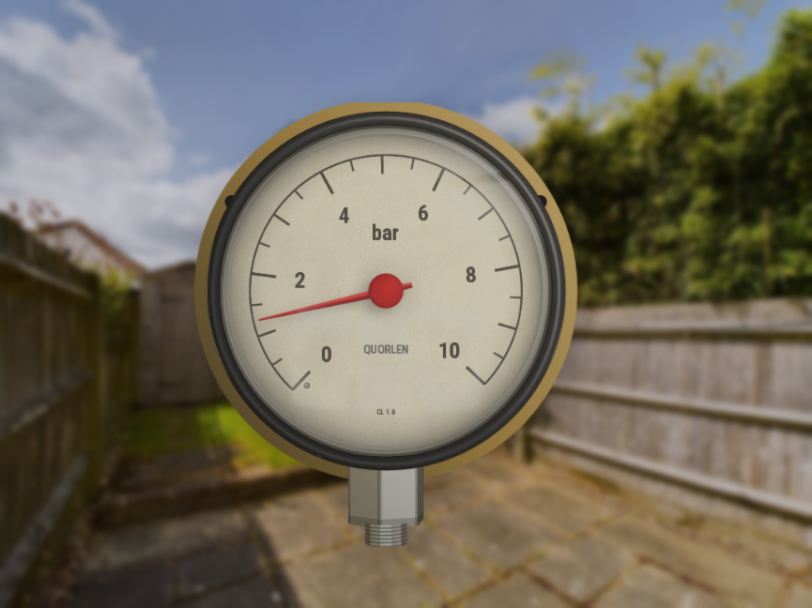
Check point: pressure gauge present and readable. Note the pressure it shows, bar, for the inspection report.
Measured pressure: 1.25 bar
